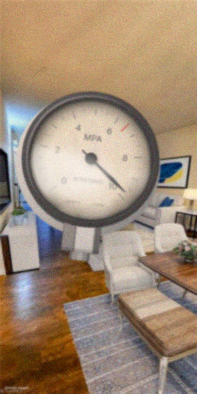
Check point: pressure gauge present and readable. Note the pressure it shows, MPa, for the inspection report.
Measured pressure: 9.75 MPa
